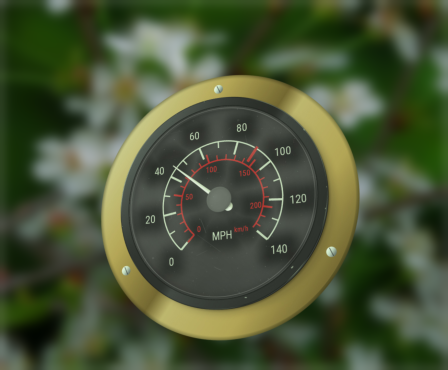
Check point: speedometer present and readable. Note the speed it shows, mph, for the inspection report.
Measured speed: 45 mph
